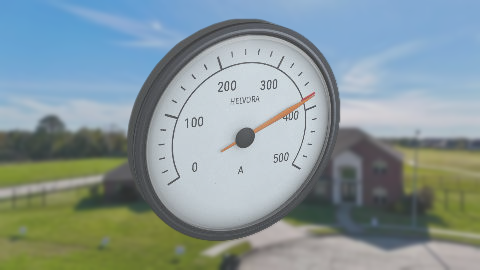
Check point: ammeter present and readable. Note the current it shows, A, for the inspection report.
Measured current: 380 A
